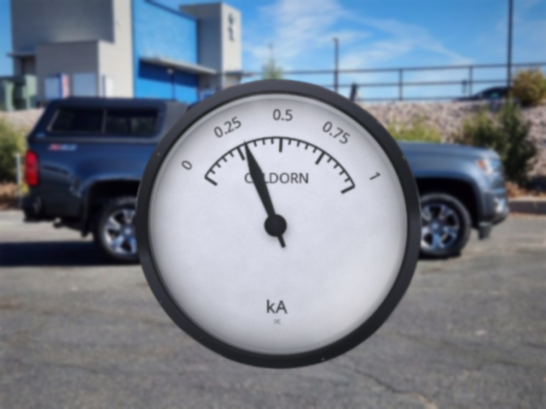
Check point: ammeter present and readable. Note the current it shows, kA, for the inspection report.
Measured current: 0.3 kA
